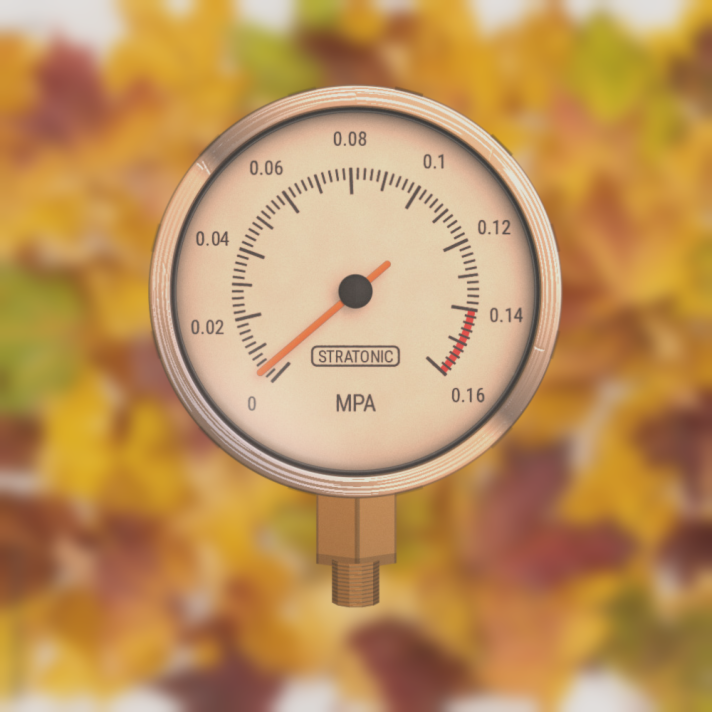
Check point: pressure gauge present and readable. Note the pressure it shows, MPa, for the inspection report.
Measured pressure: 0.004 MPa
